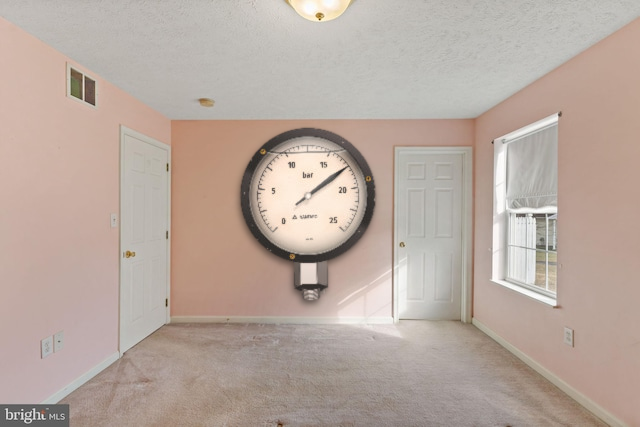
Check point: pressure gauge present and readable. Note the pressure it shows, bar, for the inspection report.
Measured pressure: 17.5 bar
